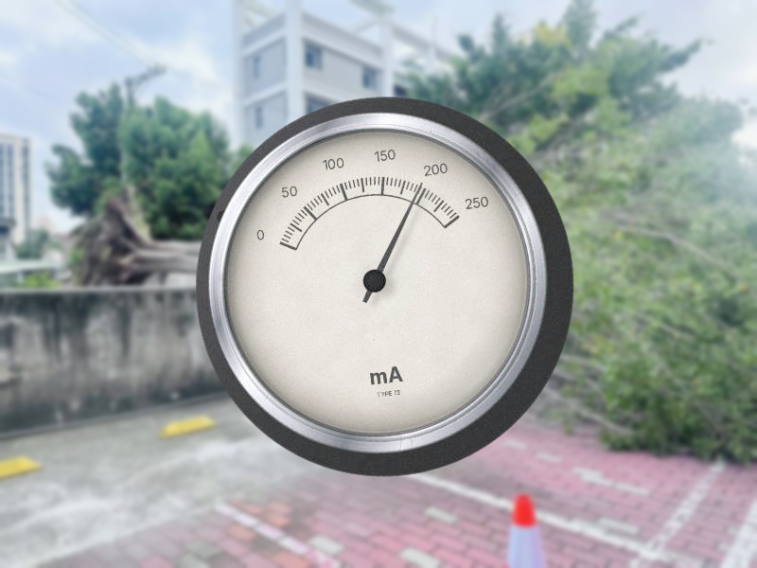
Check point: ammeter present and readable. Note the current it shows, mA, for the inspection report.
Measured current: 195 mA
